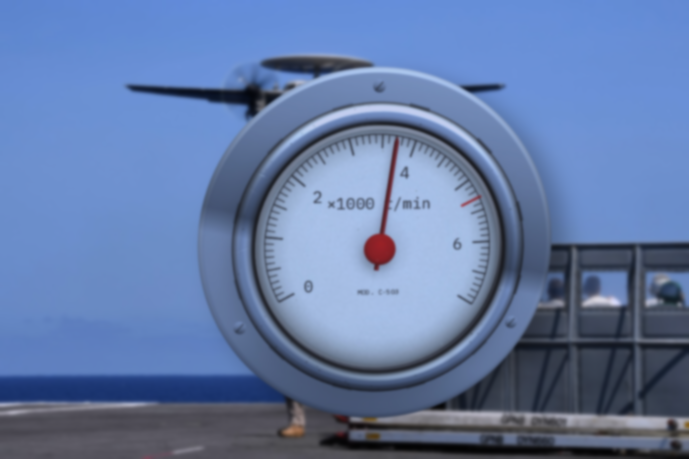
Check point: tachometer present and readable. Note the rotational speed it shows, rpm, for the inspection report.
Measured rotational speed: 3700 rpm
